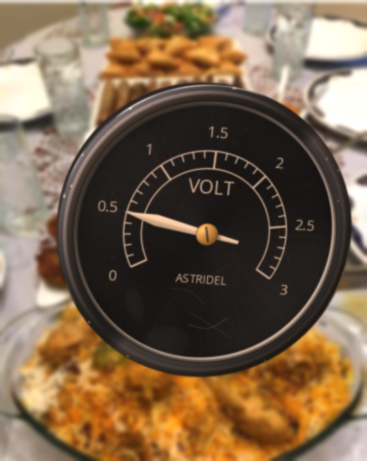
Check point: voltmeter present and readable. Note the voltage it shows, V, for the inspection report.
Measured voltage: 0.5 V
